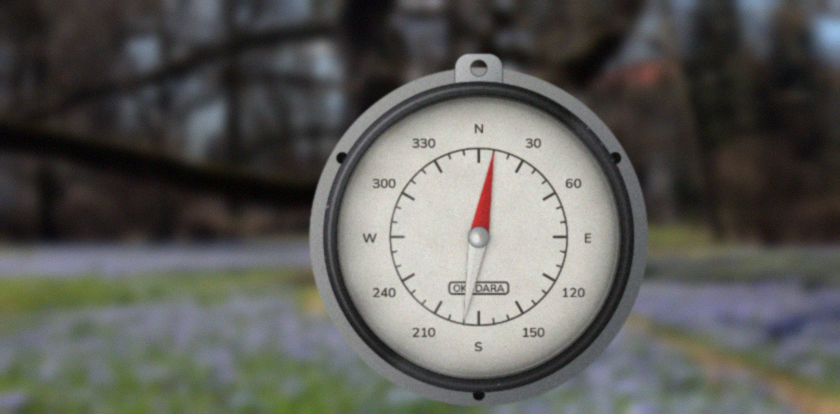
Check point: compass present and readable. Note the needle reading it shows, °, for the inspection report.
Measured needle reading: 10 °
